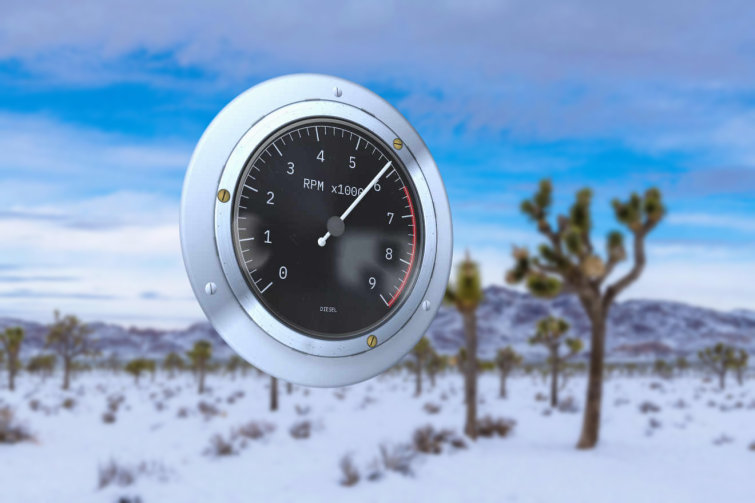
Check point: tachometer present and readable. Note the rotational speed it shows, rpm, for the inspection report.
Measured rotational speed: 5800 rpm
